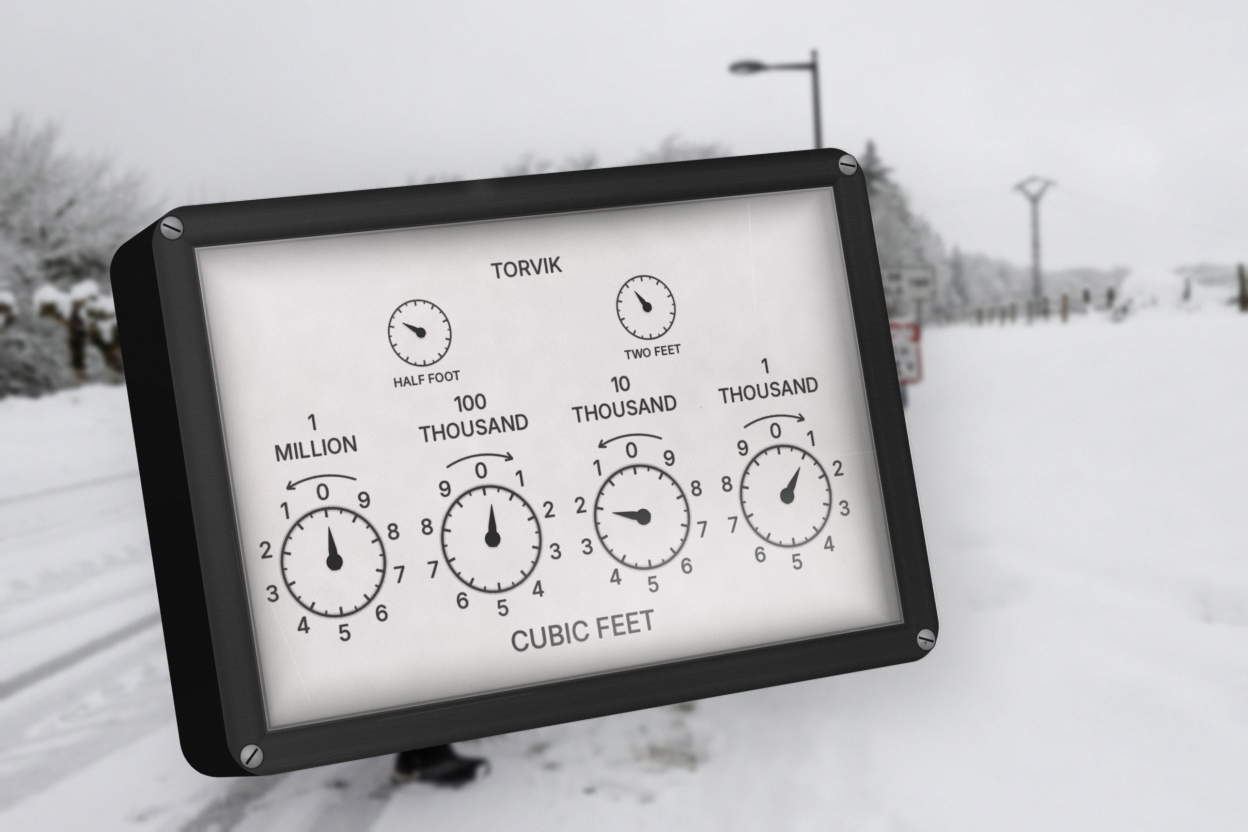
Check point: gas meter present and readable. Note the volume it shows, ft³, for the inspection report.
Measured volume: 2100 ft³
